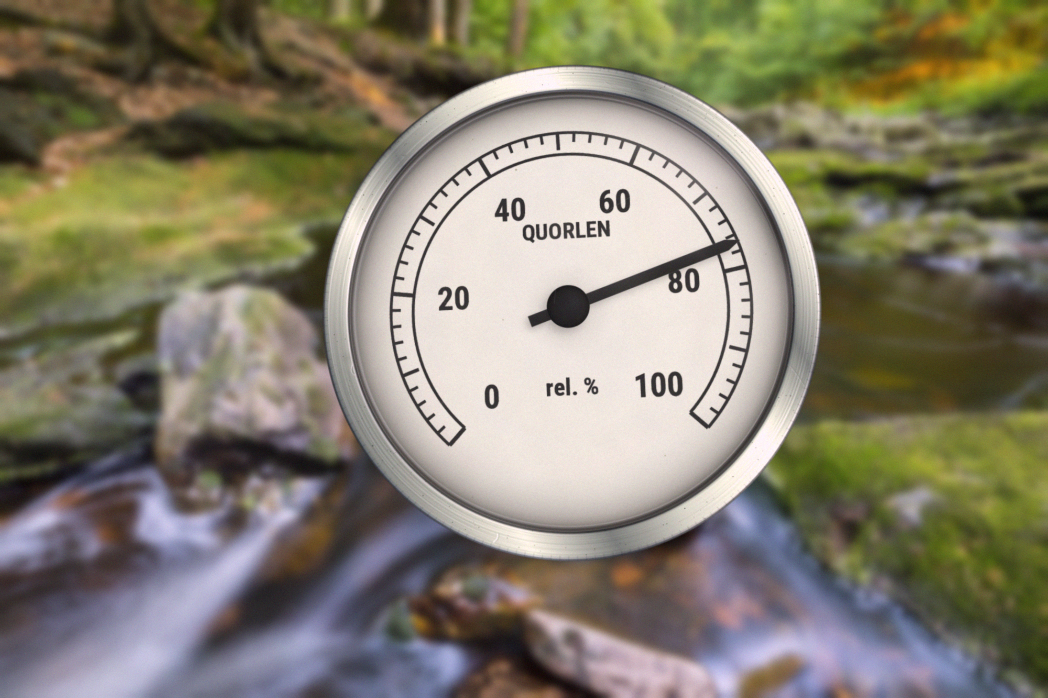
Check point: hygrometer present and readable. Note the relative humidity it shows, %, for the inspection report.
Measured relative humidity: 77 %
